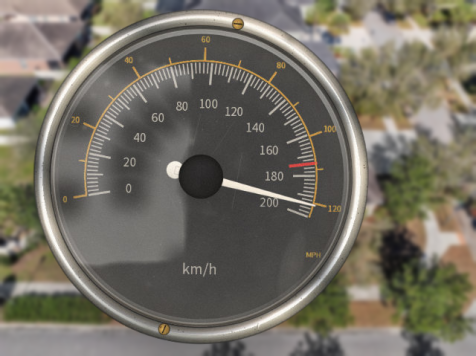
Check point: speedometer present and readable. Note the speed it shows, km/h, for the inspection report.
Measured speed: 194 km/h
